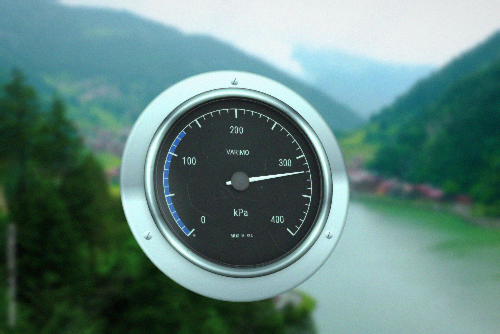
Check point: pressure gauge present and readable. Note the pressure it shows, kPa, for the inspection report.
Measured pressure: 320 kPa
